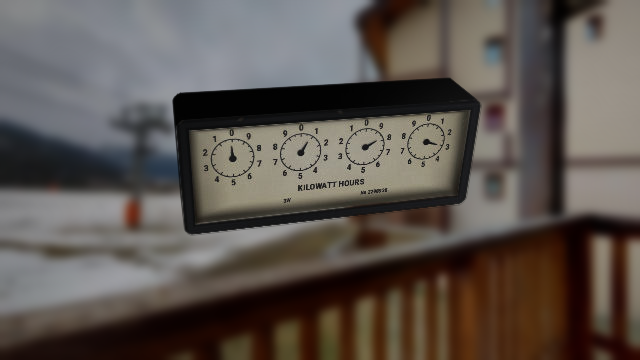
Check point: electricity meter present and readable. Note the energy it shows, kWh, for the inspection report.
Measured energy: 83 kWh
